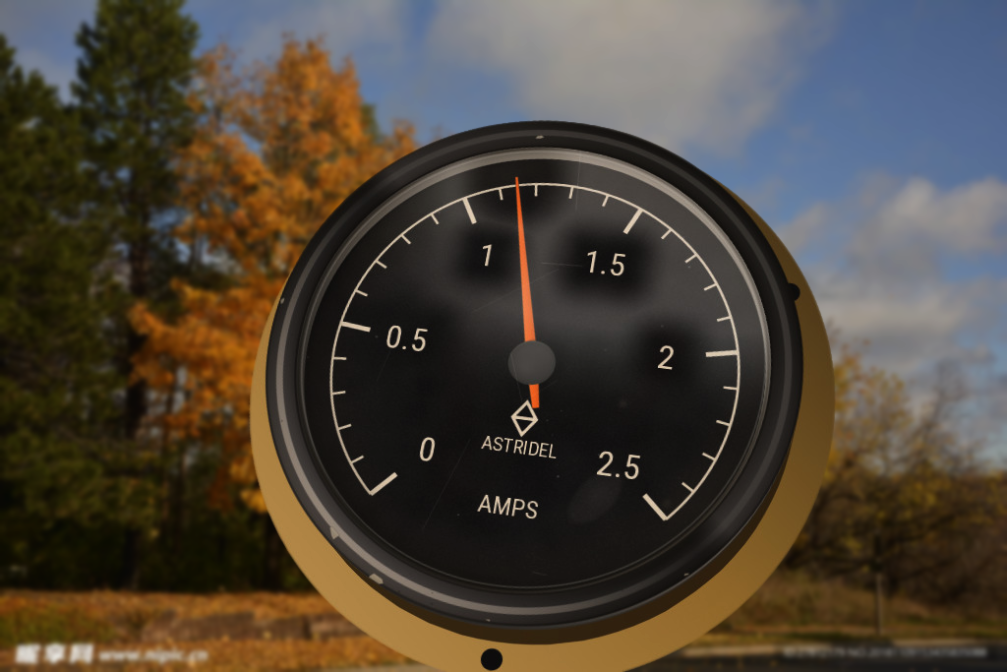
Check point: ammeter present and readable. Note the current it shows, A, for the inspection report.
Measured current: 1.15 A
